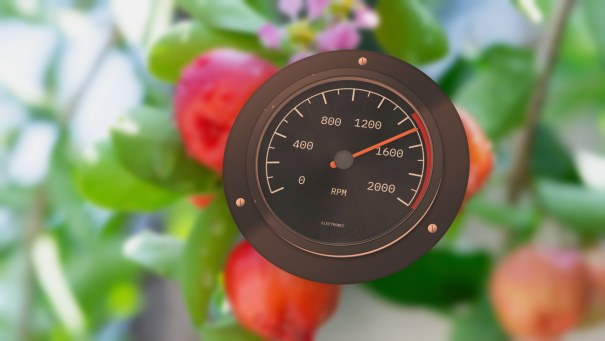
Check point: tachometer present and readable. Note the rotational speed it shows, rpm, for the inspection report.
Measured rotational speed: 1500 rpm
